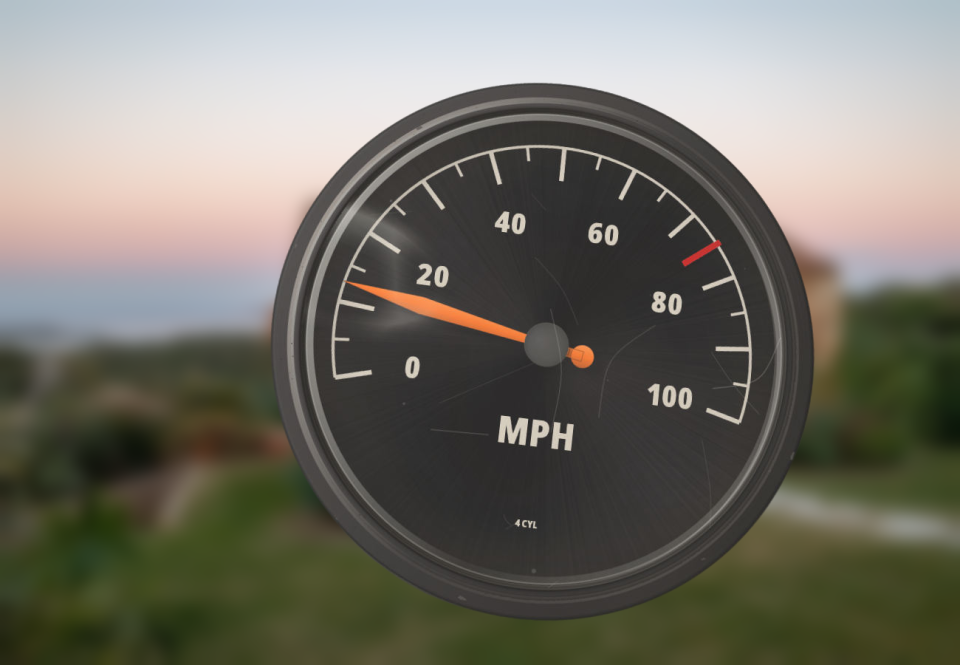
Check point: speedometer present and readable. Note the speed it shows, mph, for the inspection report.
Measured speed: 12.5 mph
